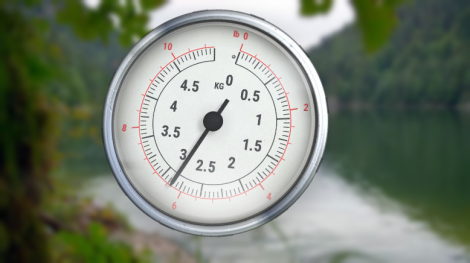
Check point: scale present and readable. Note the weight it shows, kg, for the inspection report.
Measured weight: 2.85 kg
